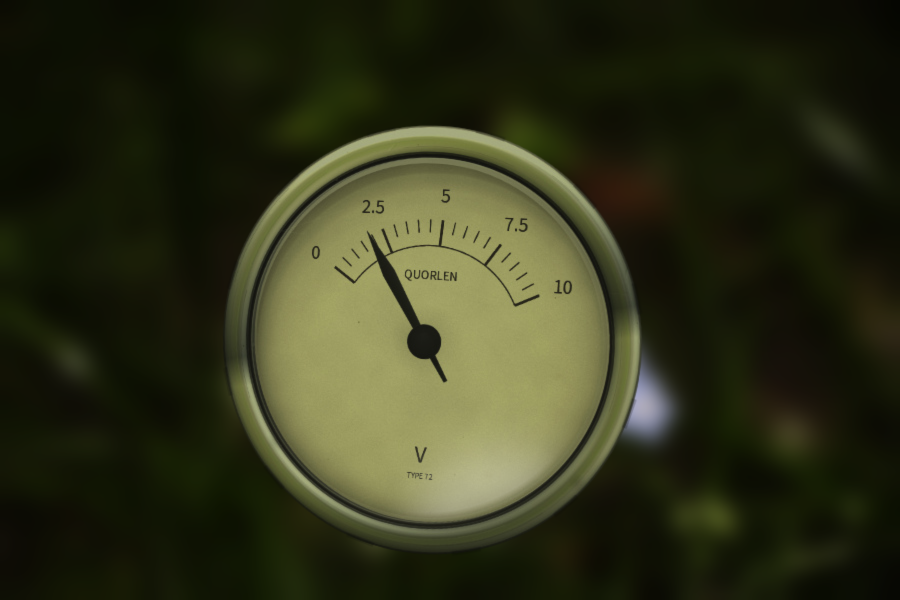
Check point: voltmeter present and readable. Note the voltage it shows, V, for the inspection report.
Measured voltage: 2 V
